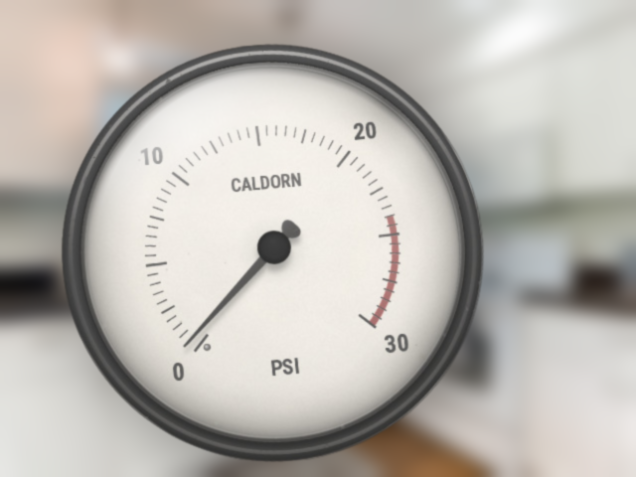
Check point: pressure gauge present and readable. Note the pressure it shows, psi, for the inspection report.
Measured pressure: 0.5 psi
